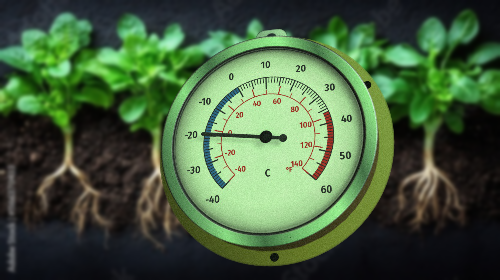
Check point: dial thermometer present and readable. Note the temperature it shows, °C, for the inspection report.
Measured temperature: -20 °C
